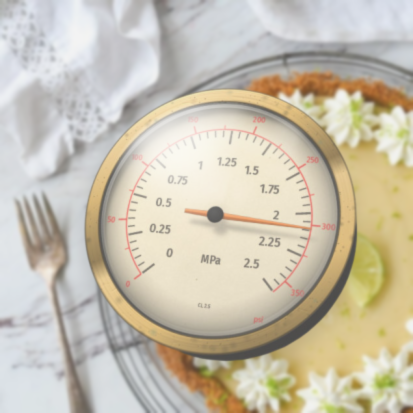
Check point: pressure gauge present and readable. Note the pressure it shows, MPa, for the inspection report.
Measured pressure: 2.1 MPa
